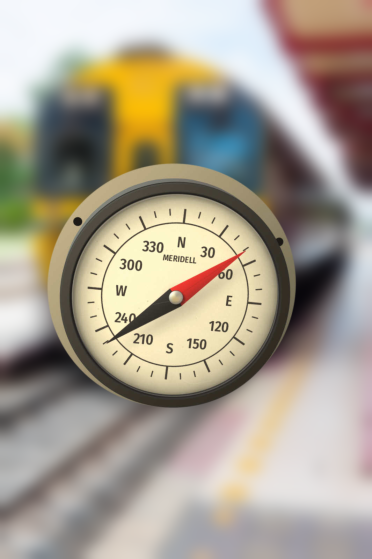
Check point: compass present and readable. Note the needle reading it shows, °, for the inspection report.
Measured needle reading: 50 °
